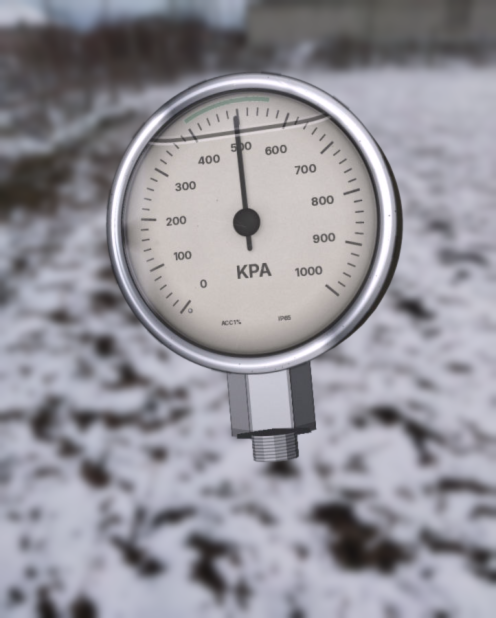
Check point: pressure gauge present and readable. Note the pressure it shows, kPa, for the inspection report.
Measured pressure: 500 kPa
